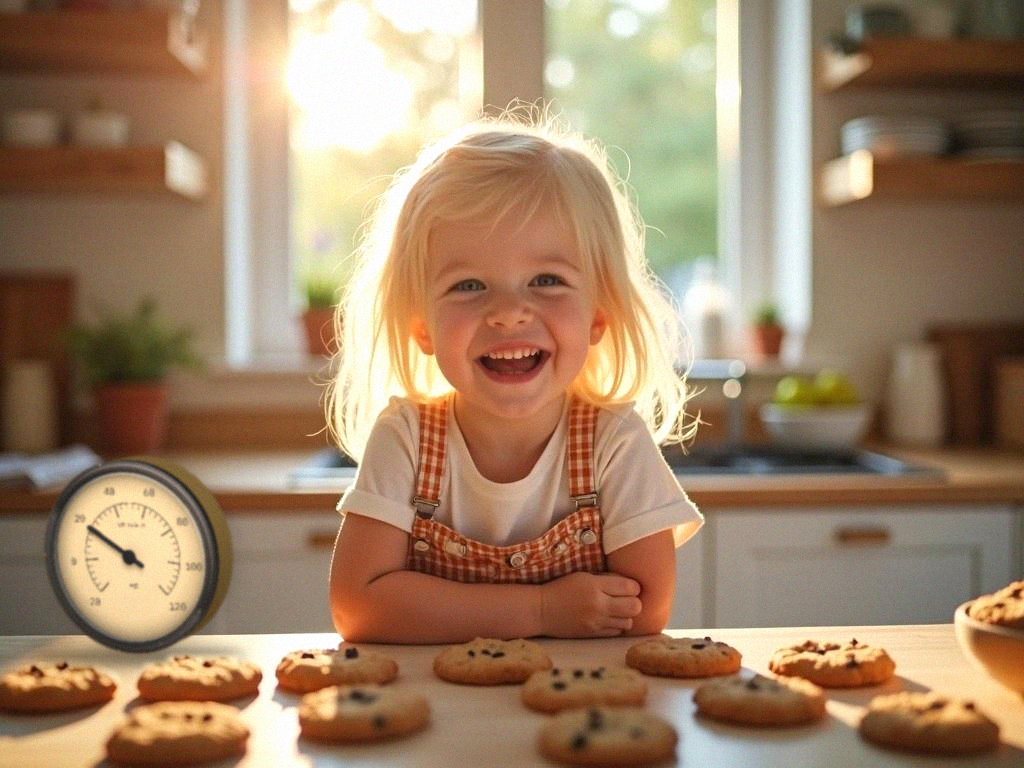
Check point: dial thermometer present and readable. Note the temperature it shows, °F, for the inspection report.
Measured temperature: 20 °F
